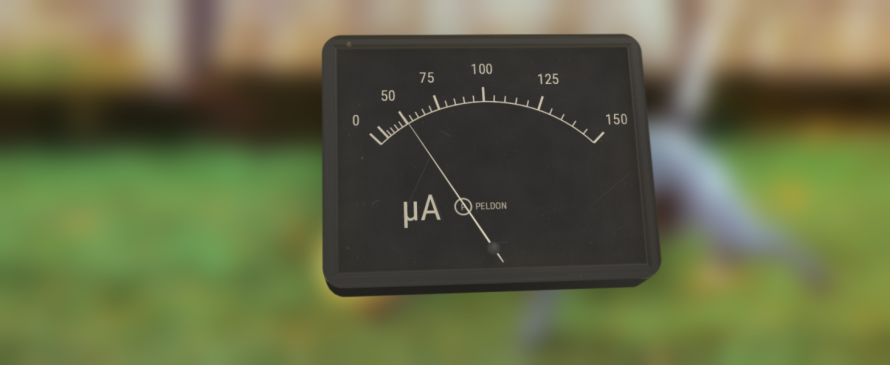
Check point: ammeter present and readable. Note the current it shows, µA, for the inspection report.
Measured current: 50 µA
